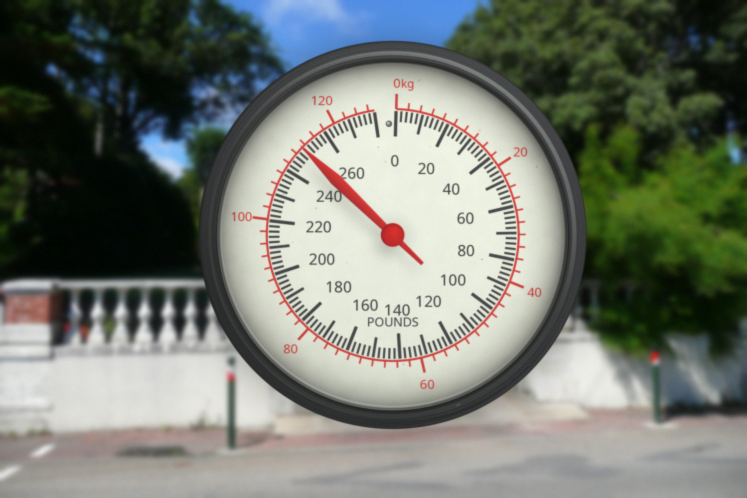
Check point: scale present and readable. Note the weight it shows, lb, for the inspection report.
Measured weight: 250 lb
